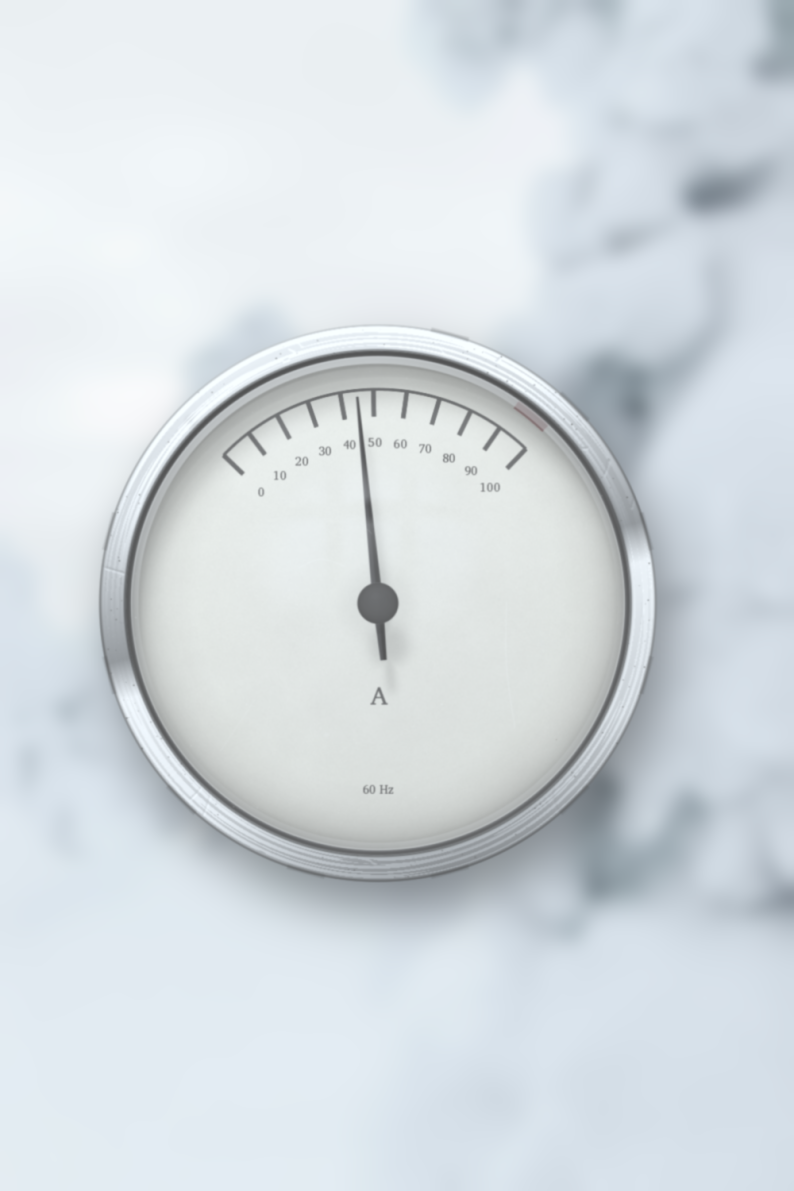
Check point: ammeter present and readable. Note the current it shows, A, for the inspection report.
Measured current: 45 A
